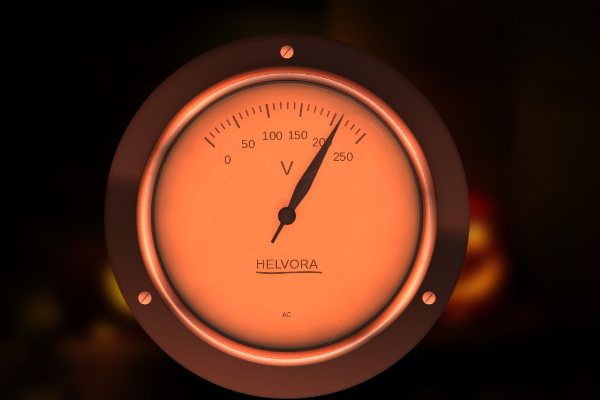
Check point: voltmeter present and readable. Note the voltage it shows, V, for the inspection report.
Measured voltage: 210 V
